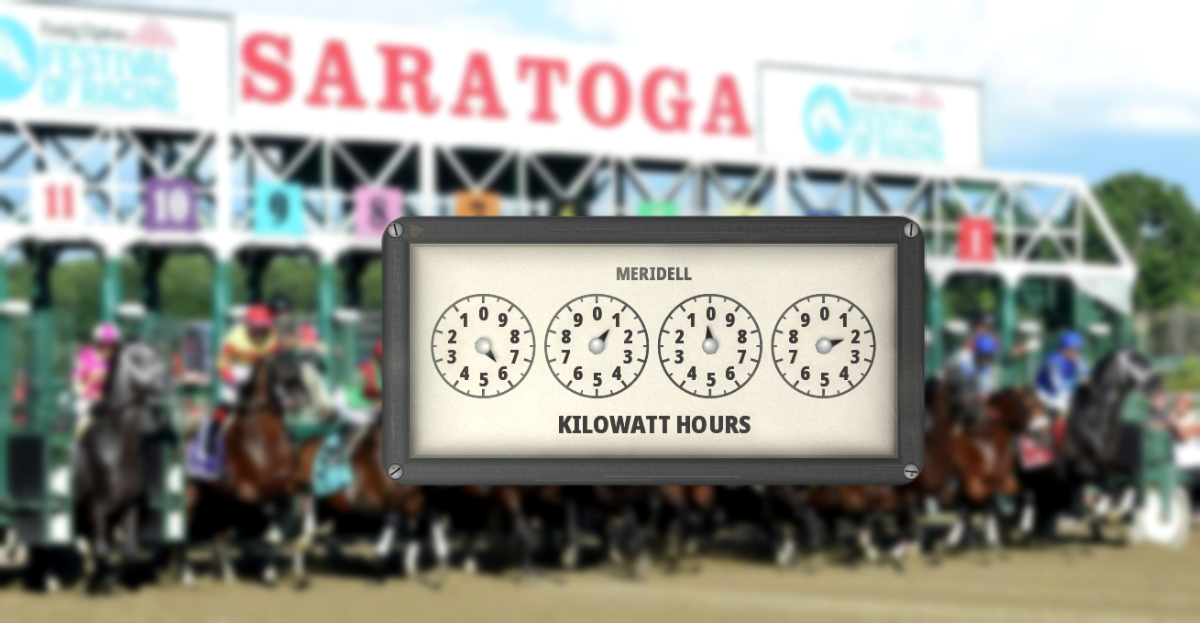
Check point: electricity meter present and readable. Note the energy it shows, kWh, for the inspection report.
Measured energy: 6102 kWh
